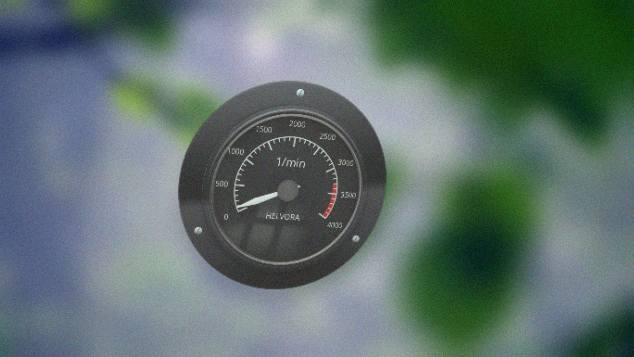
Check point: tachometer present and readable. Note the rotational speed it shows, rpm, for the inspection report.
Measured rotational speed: 100 rpm
